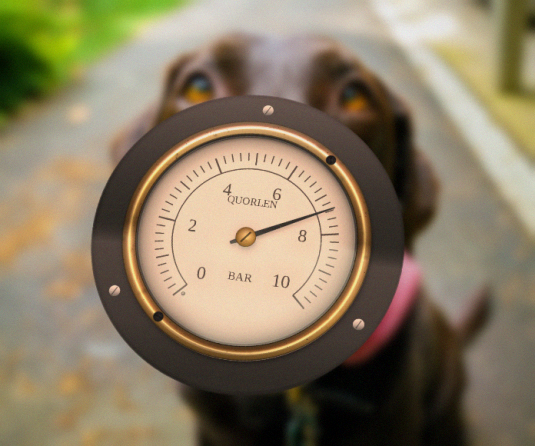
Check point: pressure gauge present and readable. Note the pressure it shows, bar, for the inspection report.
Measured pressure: 7.4 bar
